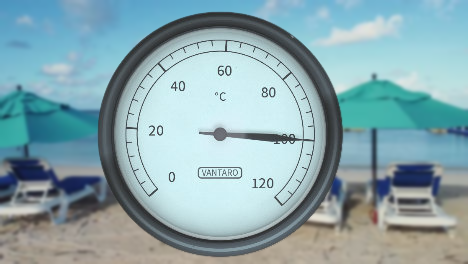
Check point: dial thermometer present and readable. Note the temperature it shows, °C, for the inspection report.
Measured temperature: 100 °C
